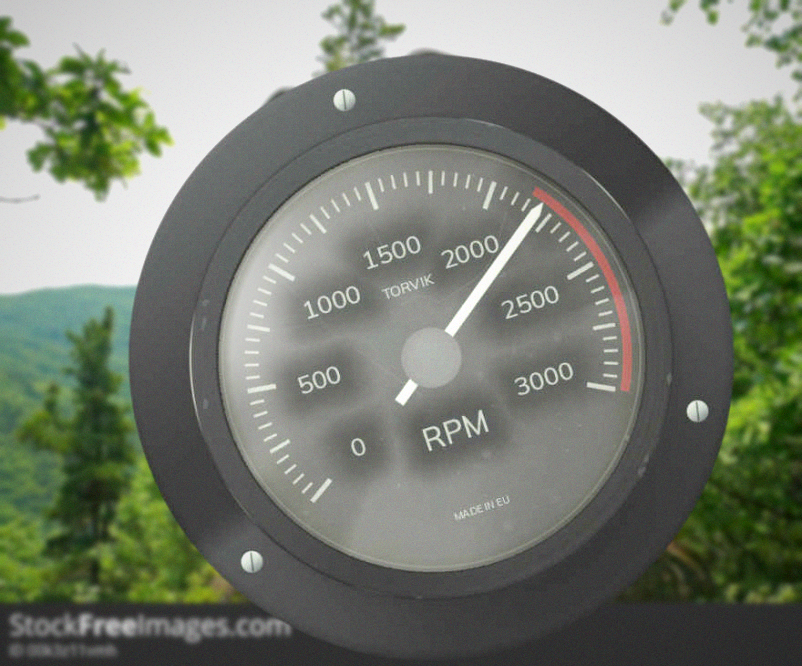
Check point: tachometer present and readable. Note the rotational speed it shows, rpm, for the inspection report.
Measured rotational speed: 2200 rpm
